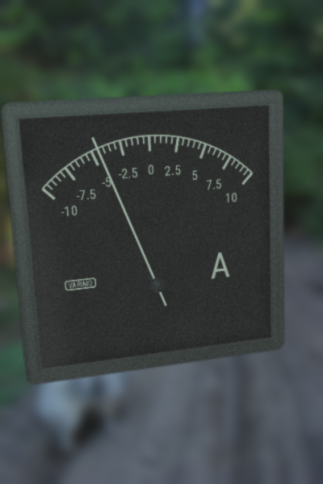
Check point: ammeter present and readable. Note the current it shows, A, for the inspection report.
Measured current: -4.5 A
